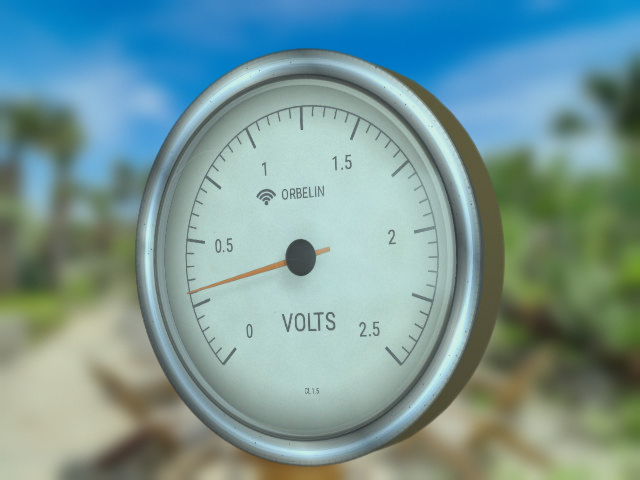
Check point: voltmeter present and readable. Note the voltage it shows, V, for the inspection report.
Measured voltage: 0.3 V
